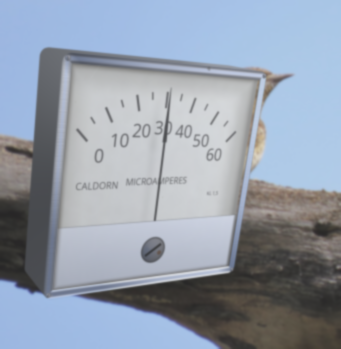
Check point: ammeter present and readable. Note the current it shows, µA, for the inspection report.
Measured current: 30 µA
